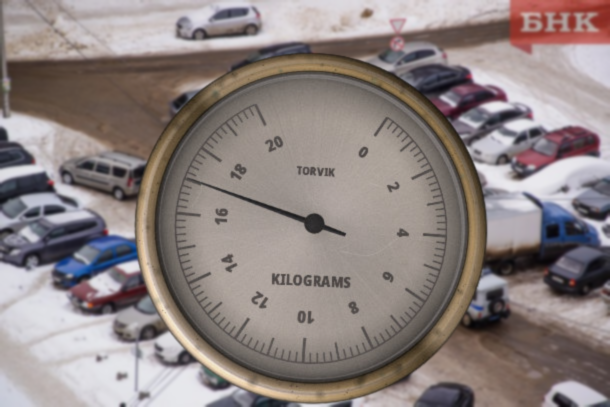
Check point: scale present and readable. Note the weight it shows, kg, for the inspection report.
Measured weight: 17 kg
